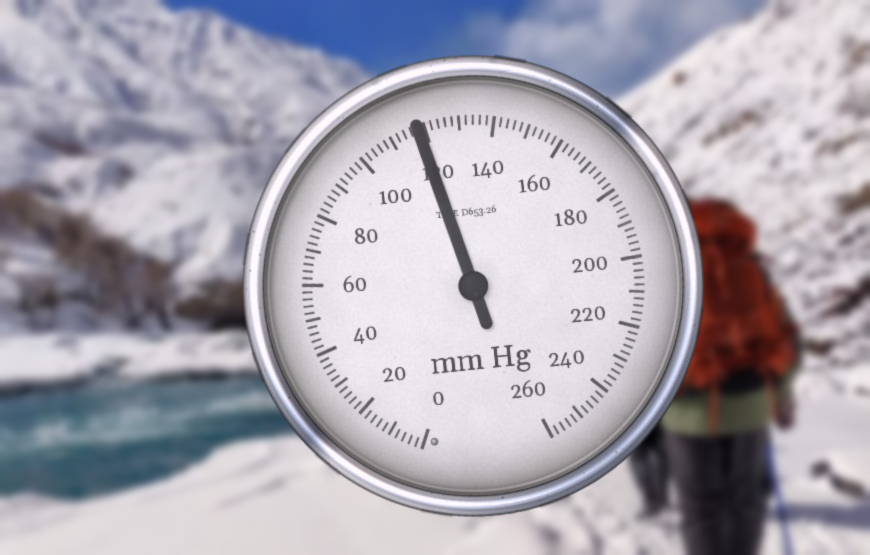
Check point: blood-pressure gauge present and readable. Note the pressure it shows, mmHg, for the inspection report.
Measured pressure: 118 mmHg
